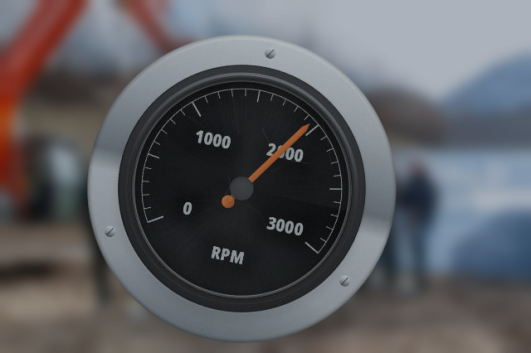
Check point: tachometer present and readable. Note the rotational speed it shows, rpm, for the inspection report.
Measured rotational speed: 1950 rpm
